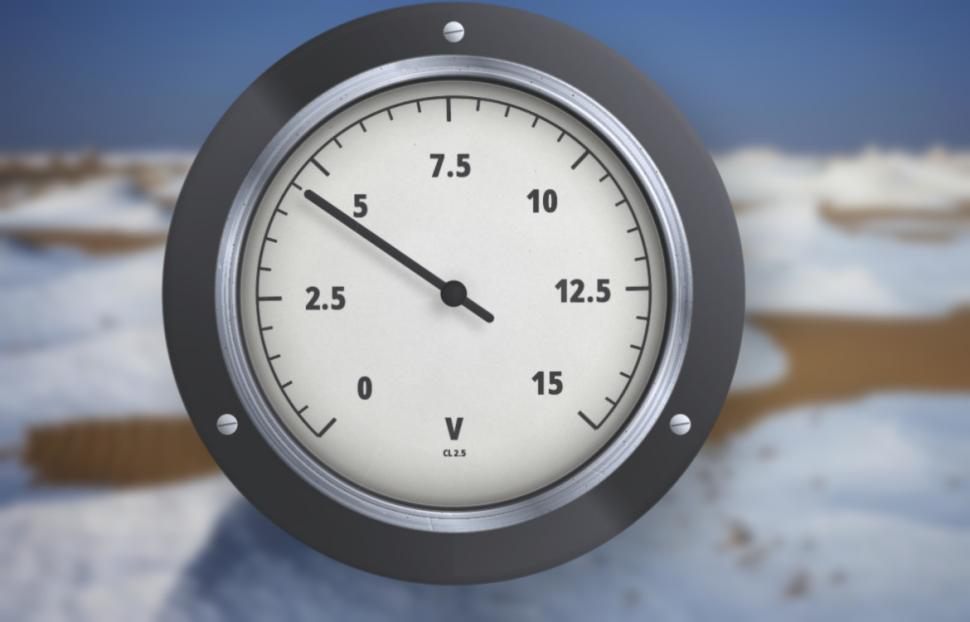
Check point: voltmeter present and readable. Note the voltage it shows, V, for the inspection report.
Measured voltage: 4.5 V
